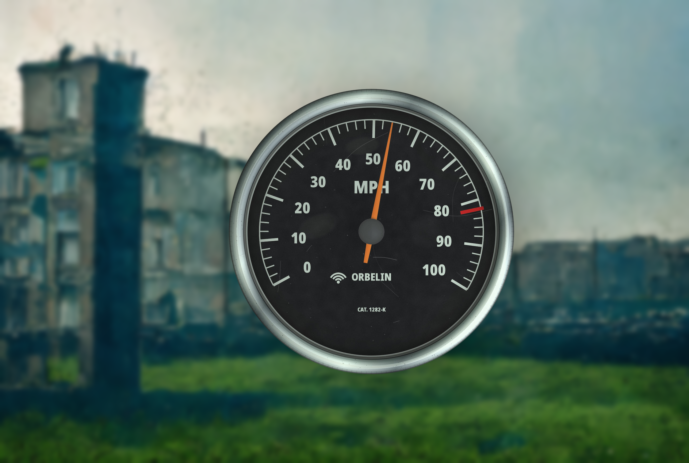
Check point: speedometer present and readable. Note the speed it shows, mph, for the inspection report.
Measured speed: 54 mph
